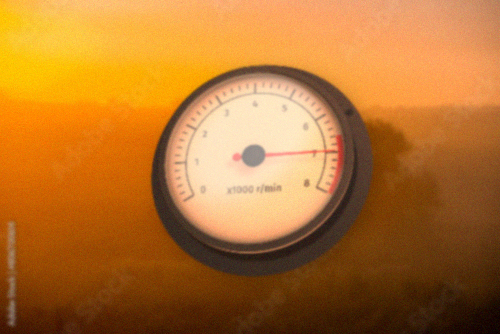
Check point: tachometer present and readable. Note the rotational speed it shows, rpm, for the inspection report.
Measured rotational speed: 7000 rpm
